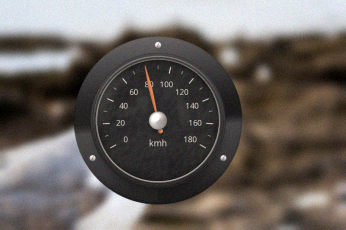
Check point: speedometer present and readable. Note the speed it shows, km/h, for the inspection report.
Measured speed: 80 km/h
